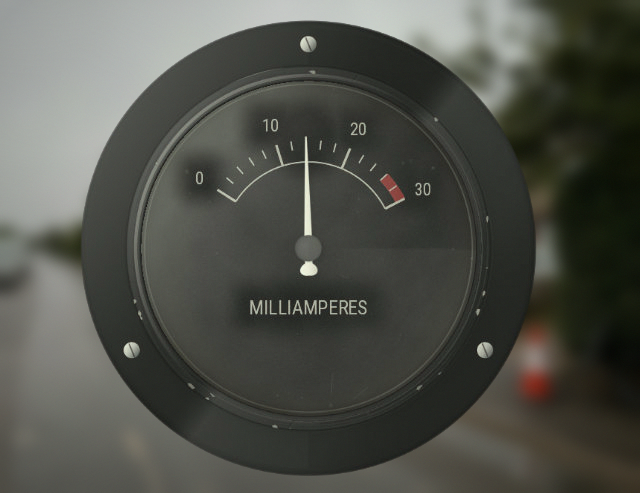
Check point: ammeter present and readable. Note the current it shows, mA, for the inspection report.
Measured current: 14 mA
